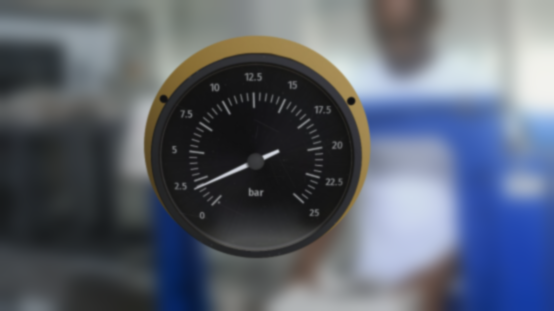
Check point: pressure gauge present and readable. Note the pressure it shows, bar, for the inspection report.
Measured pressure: 2 bar
